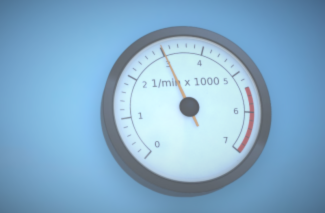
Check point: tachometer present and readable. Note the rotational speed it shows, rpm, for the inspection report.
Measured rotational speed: 3000 rpm
